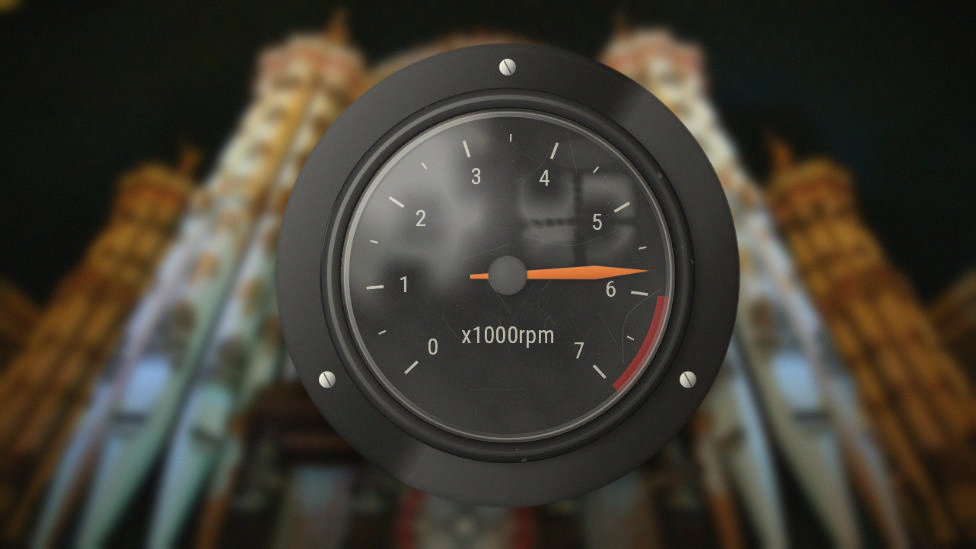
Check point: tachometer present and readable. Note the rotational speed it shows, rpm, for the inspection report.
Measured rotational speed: 5750 rpm
